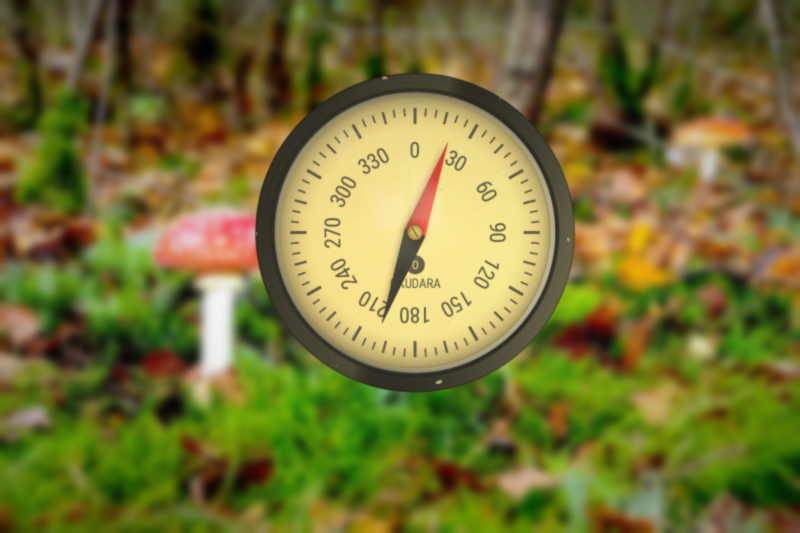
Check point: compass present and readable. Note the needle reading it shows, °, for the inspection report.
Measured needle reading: 20 °
